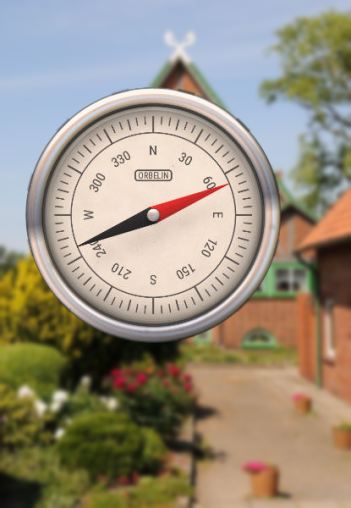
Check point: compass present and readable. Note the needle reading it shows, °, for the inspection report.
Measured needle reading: 67.5 °
